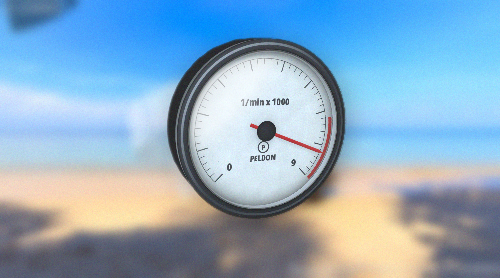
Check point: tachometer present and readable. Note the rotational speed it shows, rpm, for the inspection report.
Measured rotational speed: 8200 rpm
